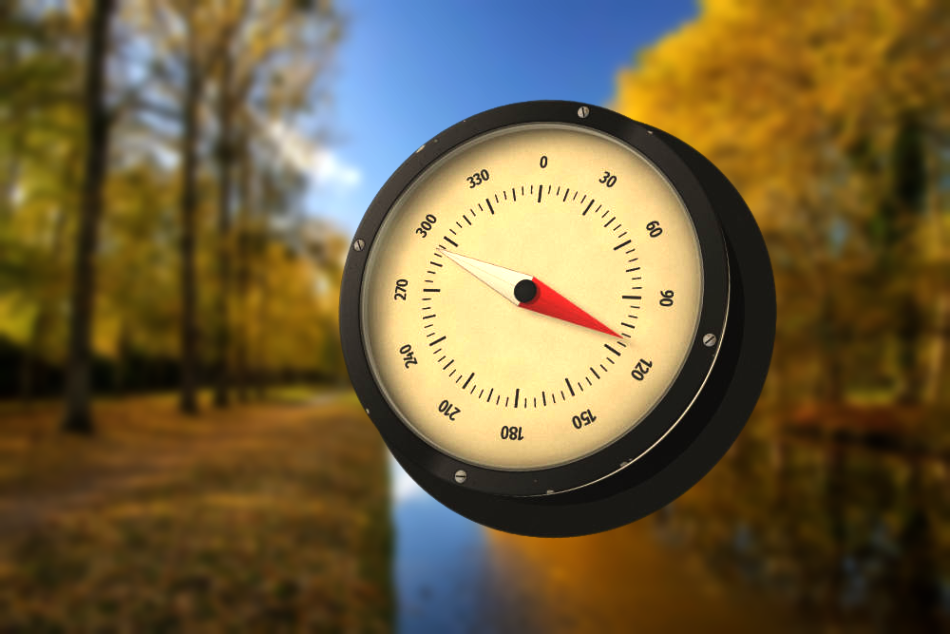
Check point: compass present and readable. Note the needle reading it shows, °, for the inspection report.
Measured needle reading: 112.5 °
